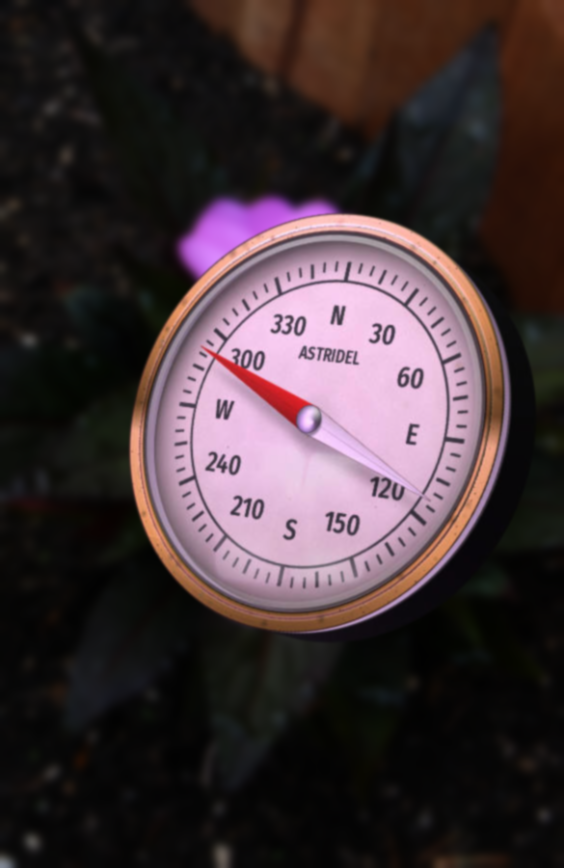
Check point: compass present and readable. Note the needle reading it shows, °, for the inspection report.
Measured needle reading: 292.5 °
